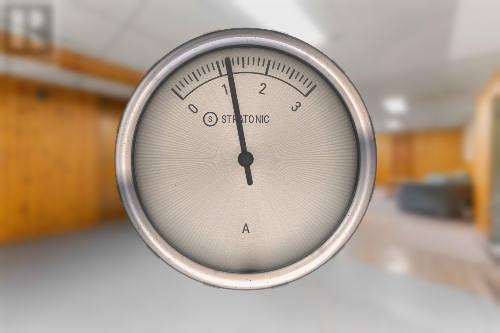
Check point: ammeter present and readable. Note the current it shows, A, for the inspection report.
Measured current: 1.2 A
